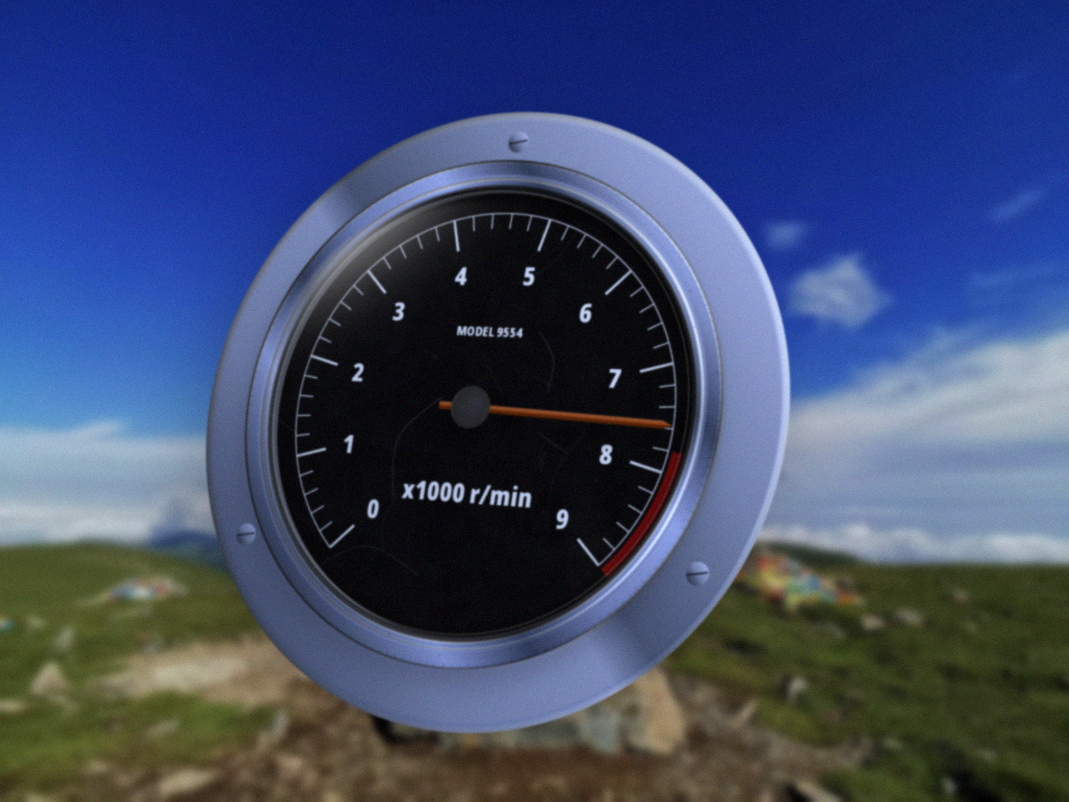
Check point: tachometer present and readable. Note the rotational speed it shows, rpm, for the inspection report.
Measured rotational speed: 7600 rpm
